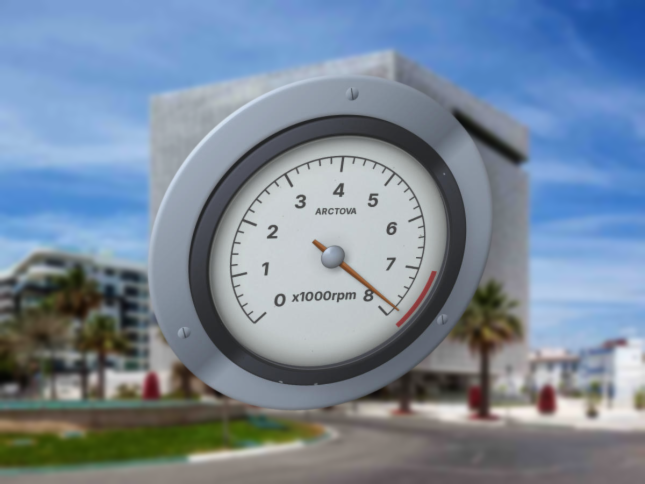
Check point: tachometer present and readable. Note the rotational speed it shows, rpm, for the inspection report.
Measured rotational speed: 7800 rpm
